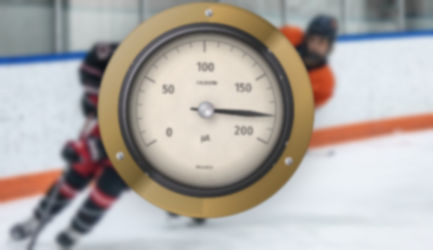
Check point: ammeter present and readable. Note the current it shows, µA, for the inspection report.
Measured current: 180 µA
